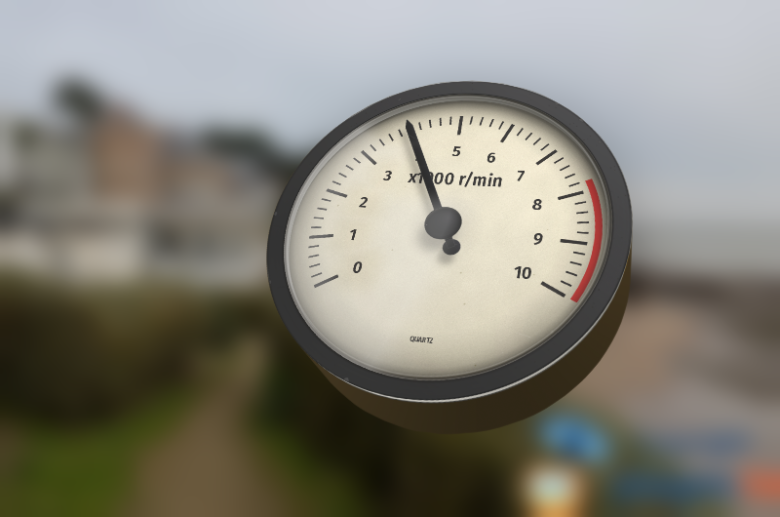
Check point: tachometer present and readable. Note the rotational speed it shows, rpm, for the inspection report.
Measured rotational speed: 4000 rpm
